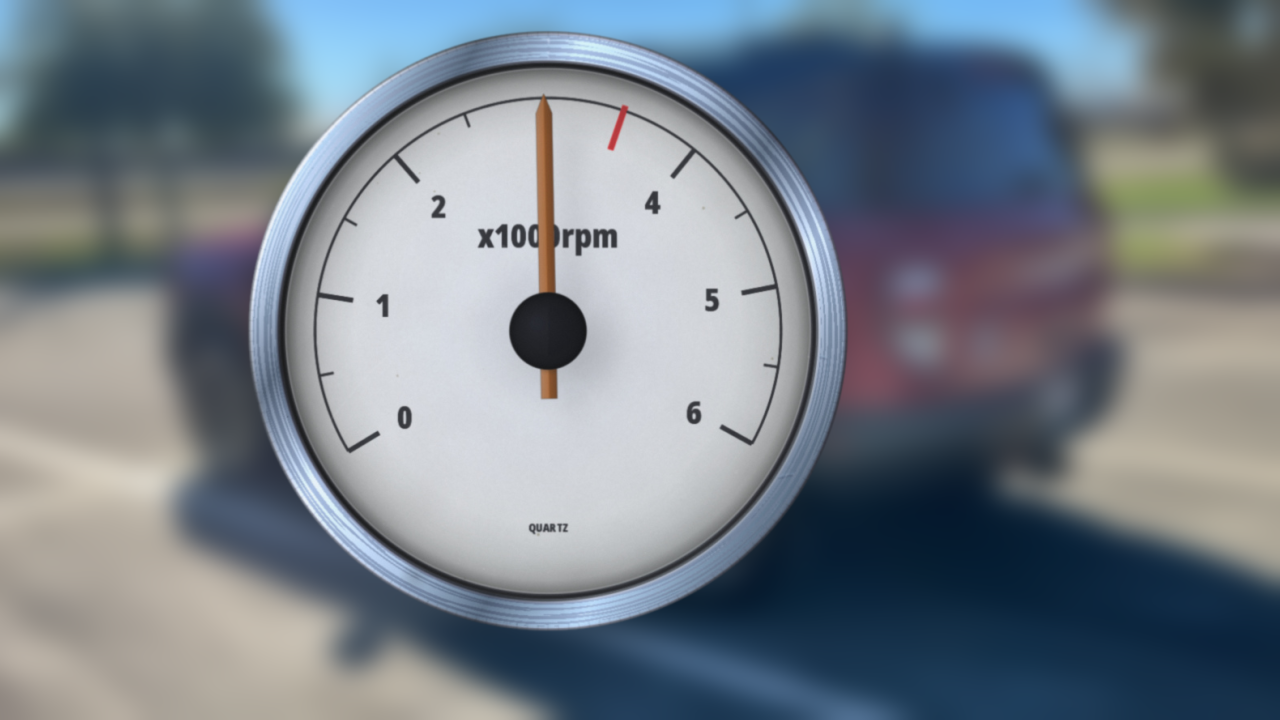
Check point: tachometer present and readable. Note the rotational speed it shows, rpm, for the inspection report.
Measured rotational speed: 3000 rpm
